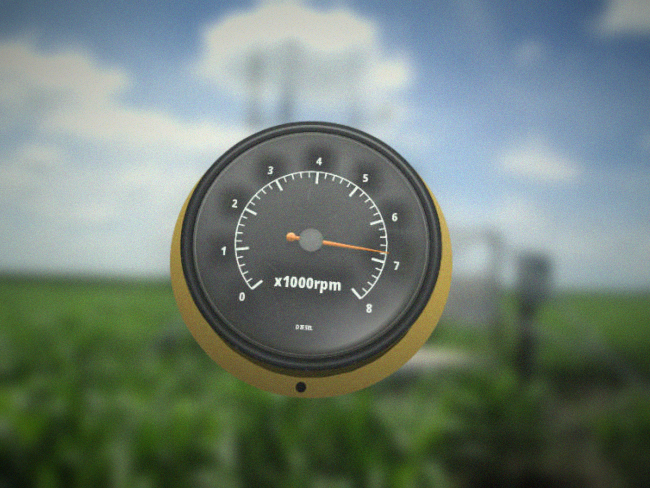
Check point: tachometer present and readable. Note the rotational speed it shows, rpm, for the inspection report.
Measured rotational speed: 6800 rpm
